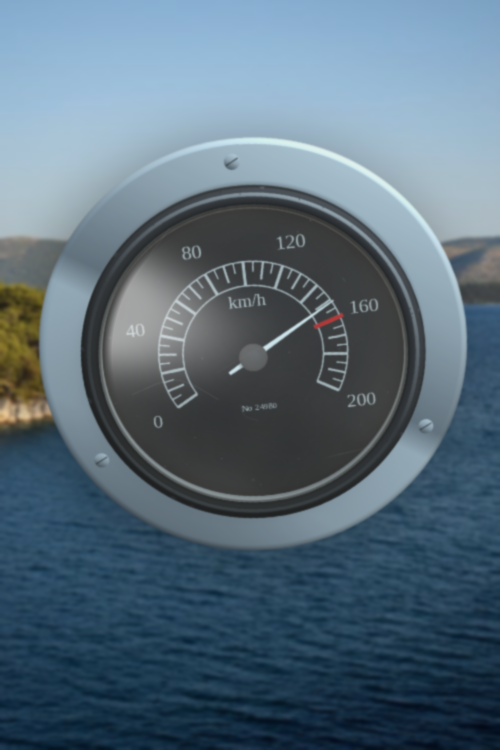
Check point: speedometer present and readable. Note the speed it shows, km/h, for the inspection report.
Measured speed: 150 km/h
